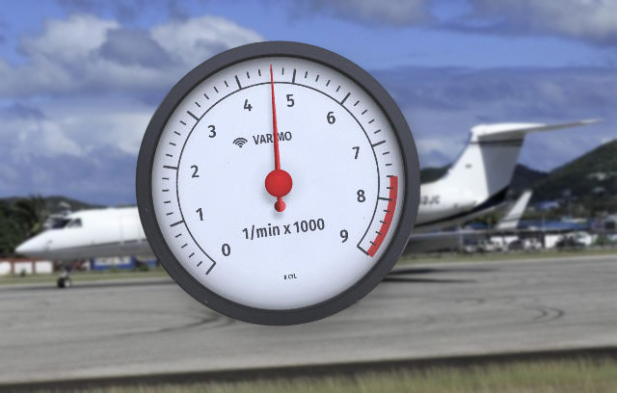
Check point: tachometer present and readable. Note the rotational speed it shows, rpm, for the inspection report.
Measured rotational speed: 4600 rpm
